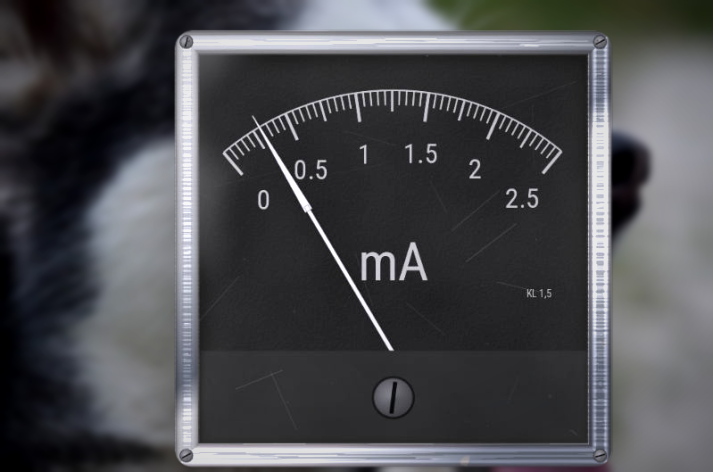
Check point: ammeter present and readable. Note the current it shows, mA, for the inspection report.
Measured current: 0.3 mA
